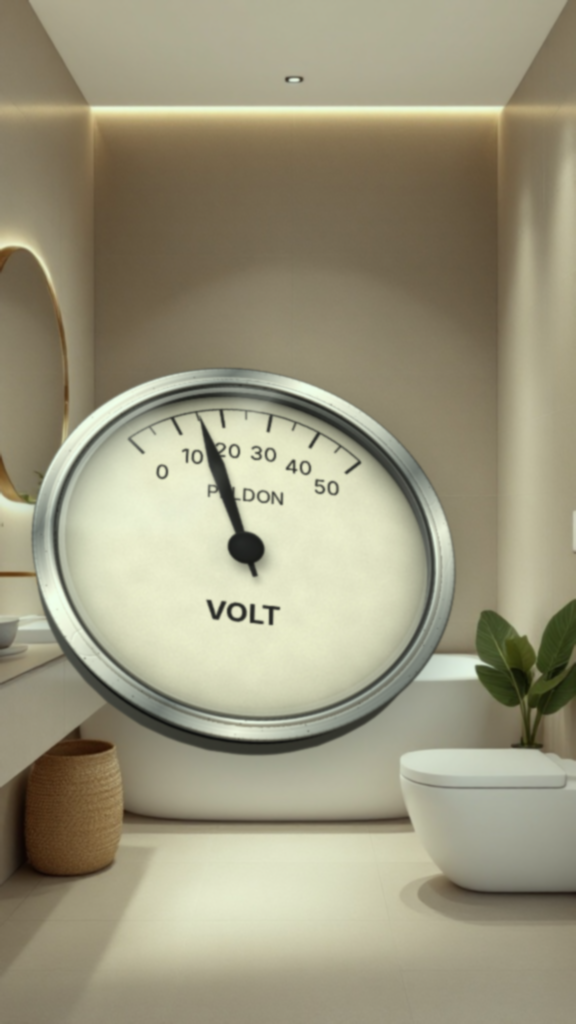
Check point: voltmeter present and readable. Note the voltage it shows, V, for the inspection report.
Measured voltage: 15 V
